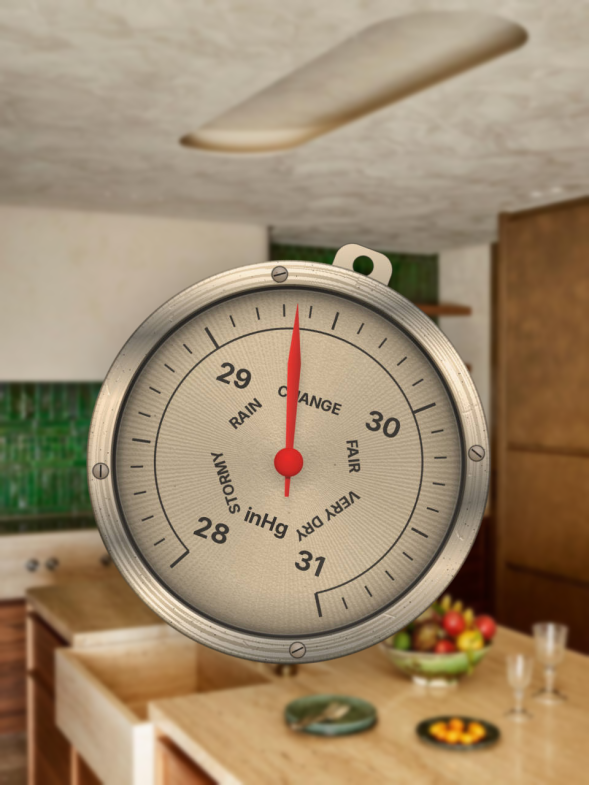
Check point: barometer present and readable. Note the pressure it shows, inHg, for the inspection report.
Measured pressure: 29.35 inHg
